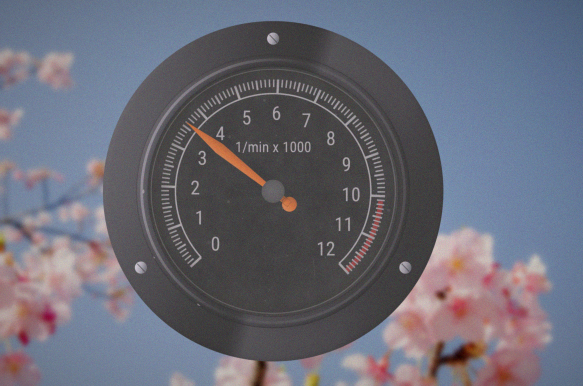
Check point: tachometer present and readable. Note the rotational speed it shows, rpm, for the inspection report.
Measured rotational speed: 3600 rpm
